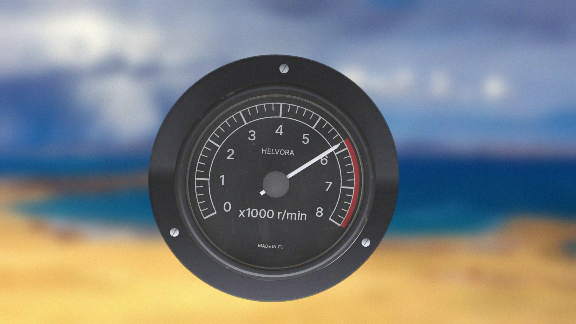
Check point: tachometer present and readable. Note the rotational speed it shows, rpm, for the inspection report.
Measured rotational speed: 5800 rpm
